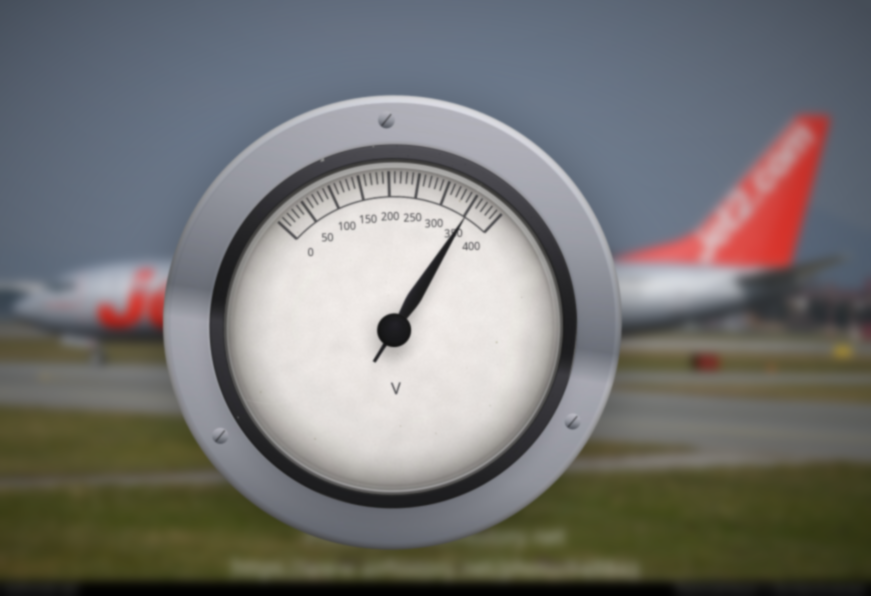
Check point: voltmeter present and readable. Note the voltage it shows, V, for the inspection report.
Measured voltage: 350 V
